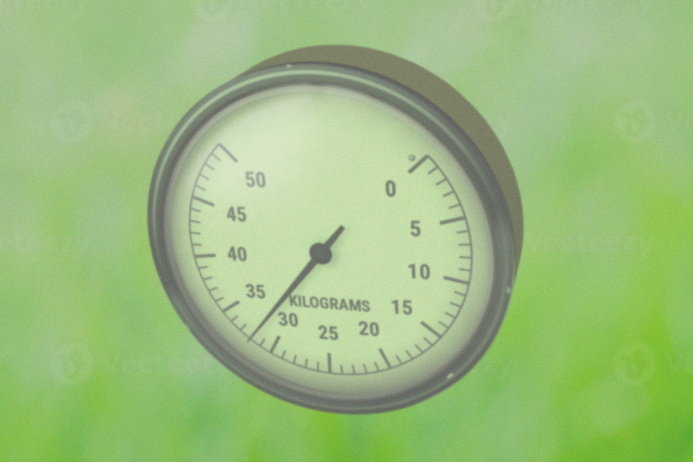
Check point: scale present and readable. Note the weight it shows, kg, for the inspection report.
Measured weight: 32 kg
